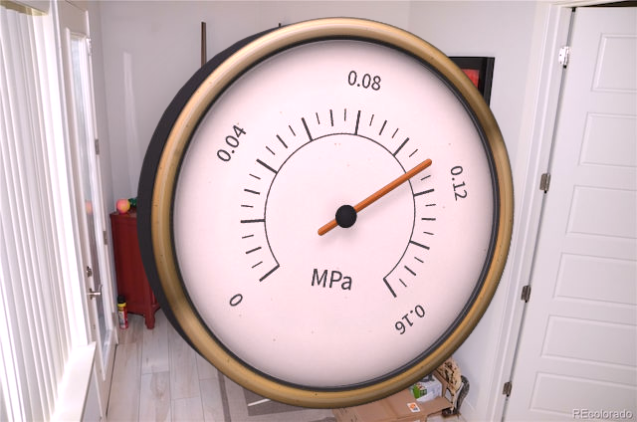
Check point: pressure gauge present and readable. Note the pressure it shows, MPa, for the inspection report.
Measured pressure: 0.11 MPa
